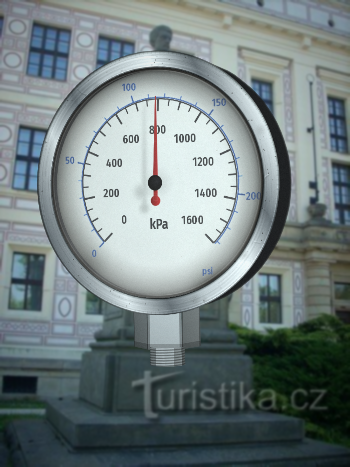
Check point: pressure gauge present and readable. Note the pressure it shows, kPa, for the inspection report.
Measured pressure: 800 kPa
